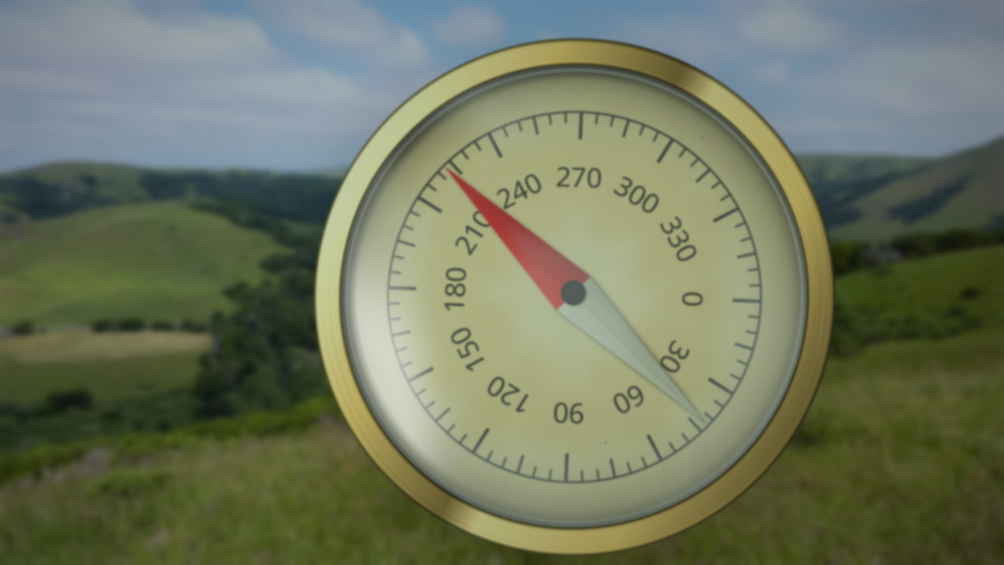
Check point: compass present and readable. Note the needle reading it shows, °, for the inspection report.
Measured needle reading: 222.5 °
